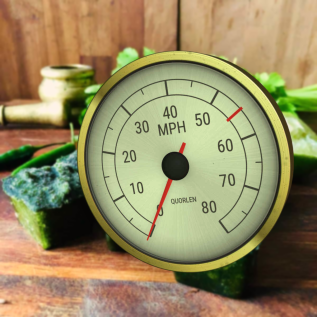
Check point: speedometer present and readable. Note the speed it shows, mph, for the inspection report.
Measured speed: 0 mph
